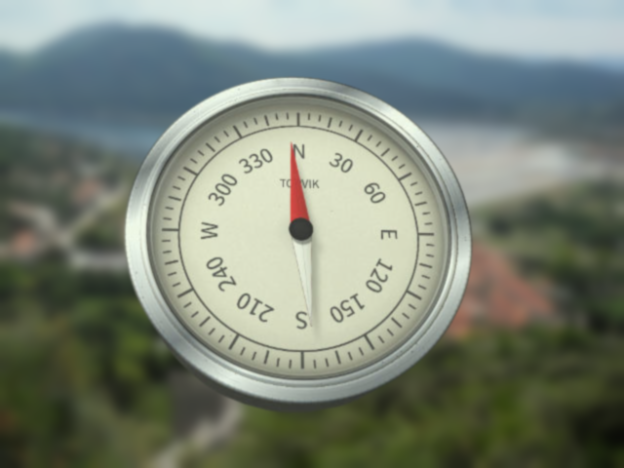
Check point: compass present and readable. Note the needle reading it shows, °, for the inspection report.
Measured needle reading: 355 °
